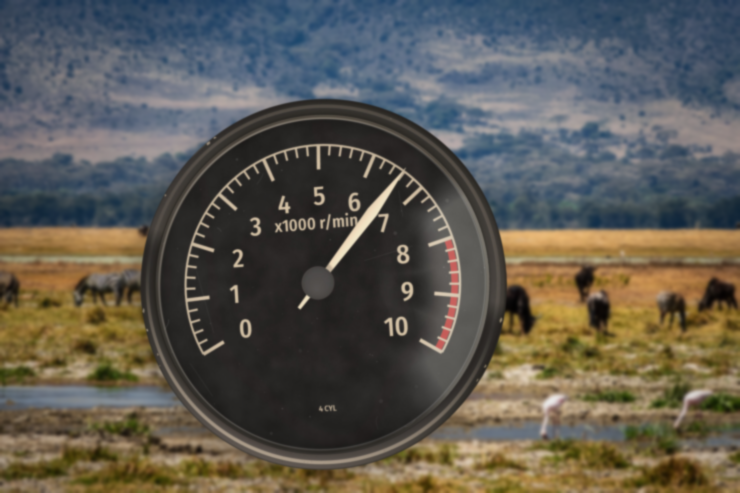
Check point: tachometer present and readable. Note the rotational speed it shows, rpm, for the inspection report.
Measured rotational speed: 6600 rpm
